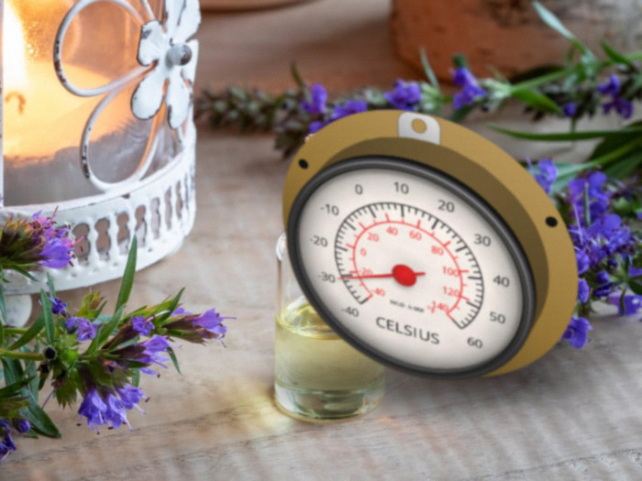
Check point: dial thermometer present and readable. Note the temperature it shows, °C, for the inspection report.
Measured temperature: -30 °C
